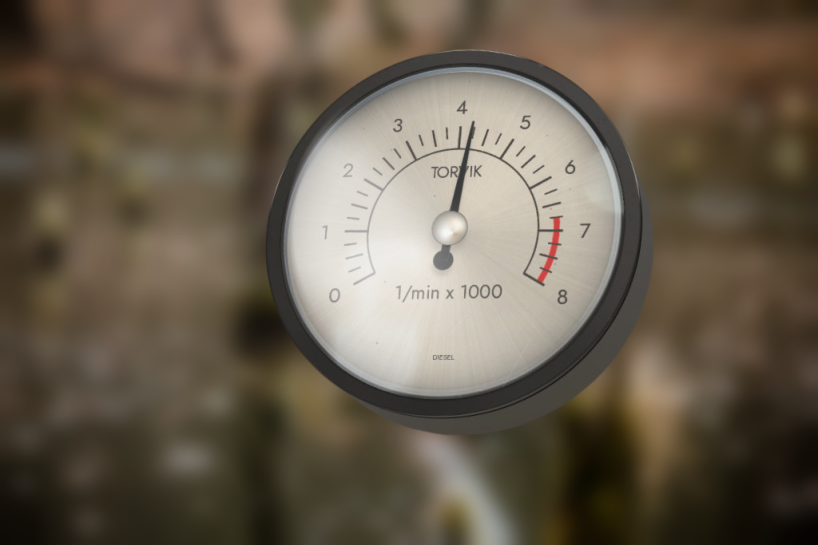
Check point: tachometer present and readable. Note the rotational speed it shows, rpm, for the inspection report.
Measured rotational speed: 4250 rpm
